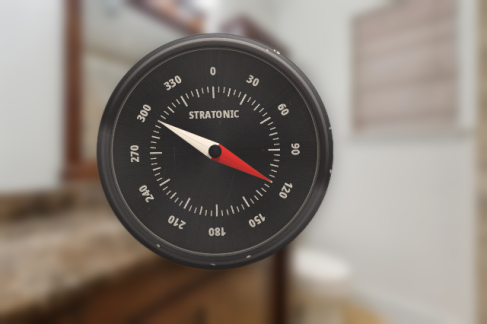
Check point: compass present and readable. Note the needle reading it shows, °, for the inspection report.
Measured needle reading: 120 °
